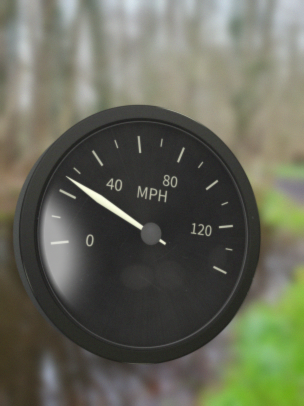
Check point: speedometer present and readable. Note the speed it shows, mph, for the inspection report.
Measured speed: 25 mph
